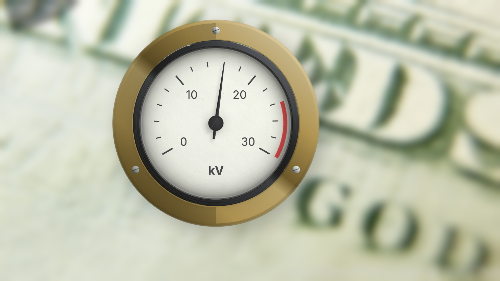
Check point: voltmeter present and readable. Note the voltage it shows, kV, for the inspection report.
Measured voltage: 16 kV
